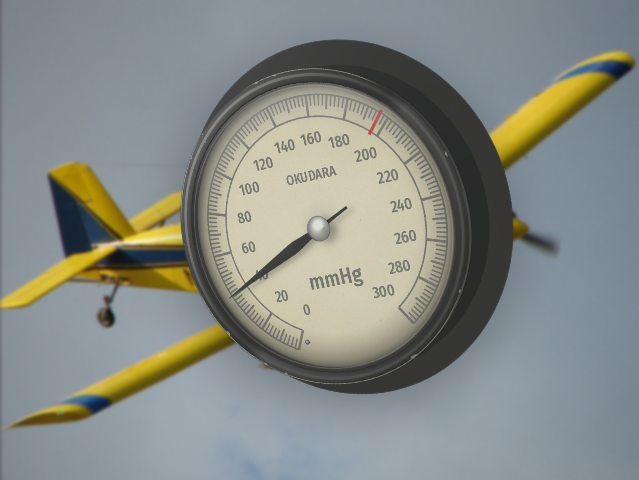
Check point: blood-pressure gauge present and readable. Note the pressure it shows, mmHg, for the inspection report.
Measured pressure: 40 mmHg
